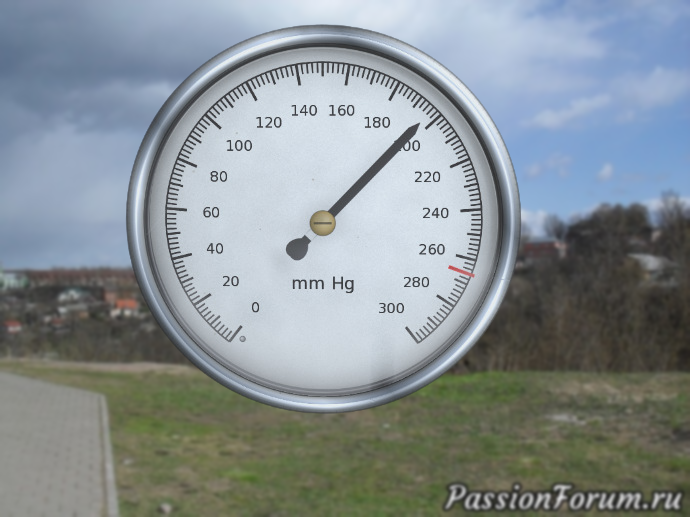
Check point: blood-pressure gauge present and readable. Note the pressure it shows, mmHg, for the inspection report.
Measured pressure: 196 mmHg
